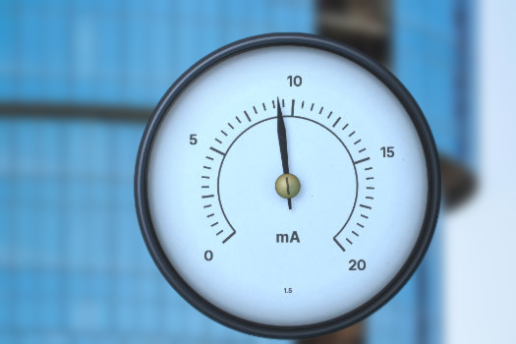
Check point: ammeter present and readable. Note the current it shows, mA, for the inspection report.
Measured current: 9.25 mA
